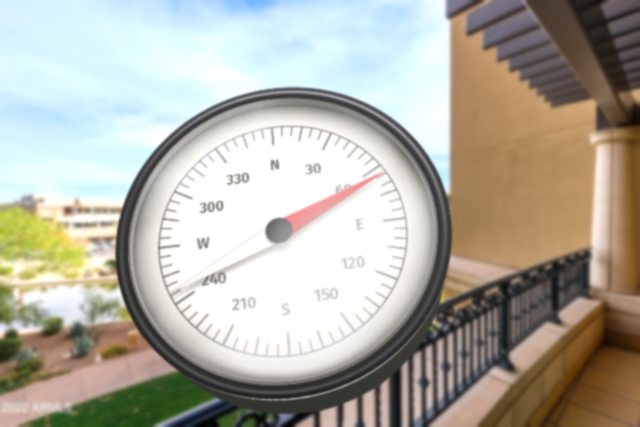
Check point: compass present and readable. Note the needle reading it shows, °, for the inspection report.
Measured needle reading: 65 °
